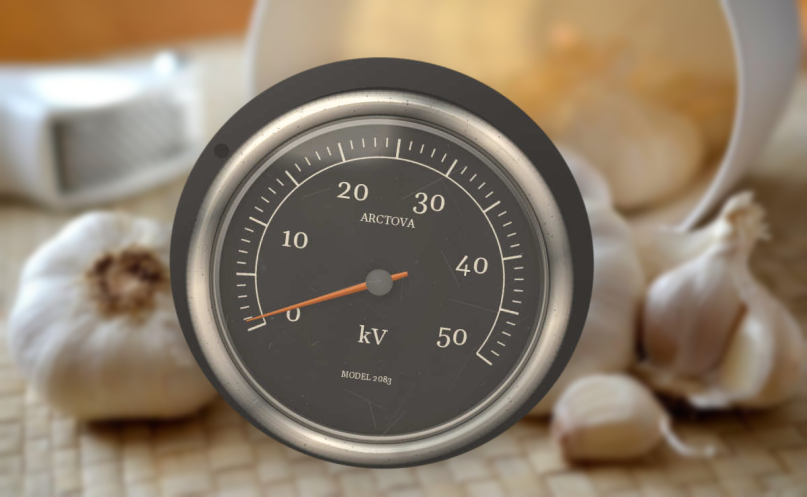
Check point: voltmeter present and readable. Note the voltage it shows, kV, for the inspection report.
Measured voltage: 1 kV
